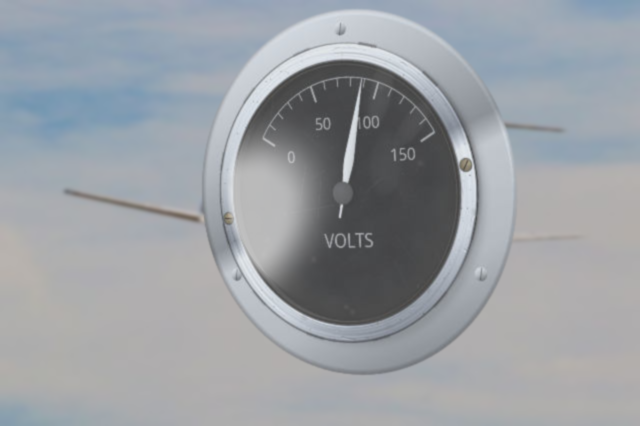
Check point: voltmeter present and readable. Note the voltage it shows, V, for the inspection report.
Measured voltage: 90 V
